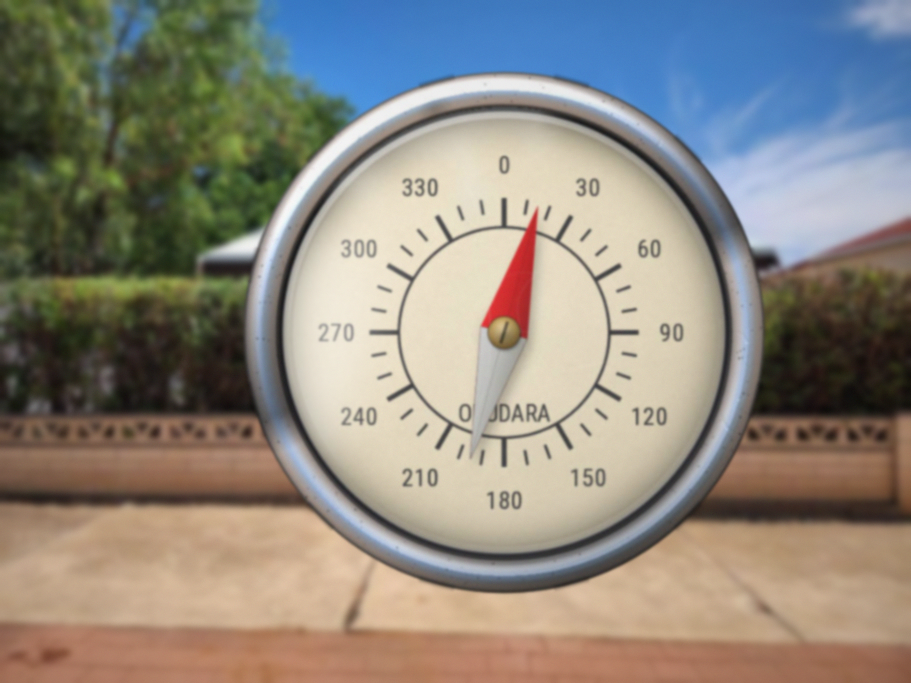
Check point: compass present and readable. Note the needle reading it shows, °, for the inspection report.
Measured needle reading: 15 °
